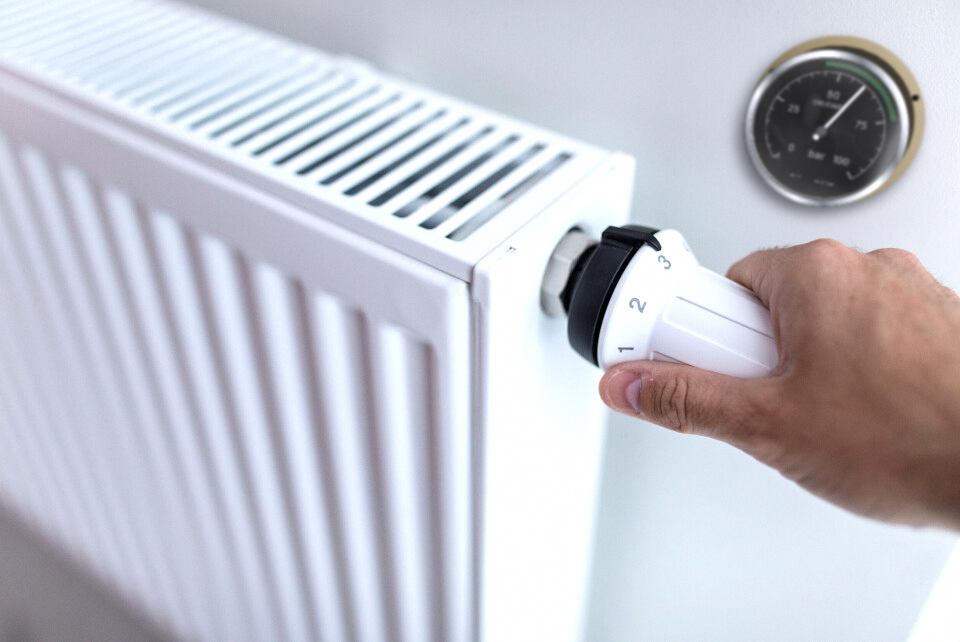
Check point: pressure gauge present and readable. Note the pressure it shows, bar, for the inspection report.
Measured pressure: 60 bar
